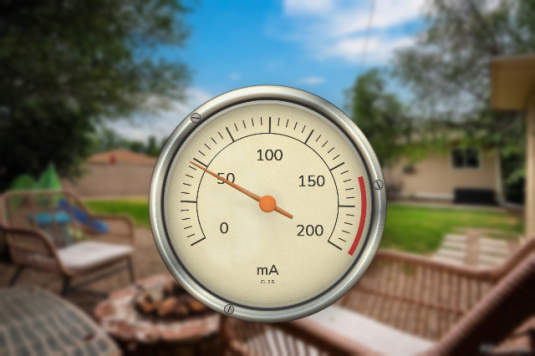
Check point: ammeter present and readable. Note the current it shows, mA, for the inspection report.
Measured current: 47.5 mA
